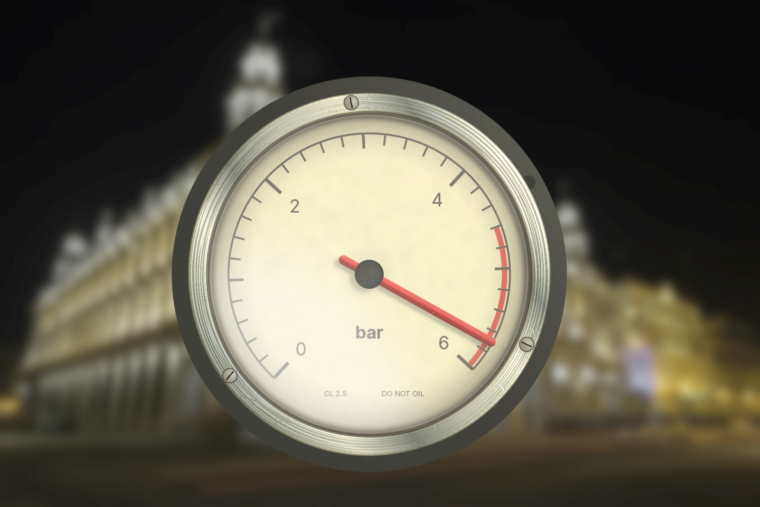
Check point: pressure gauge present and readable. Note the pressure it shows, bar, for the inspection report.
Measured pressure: 5.7 bar
